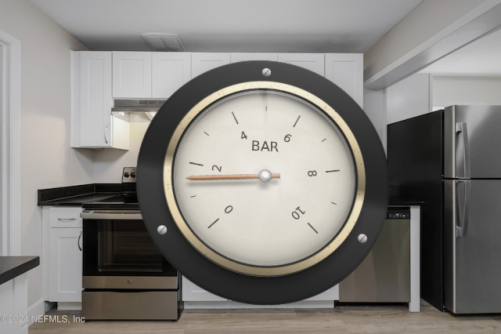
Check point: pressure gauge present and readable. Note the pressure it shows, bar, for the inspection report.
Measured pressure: 1.5 bar
